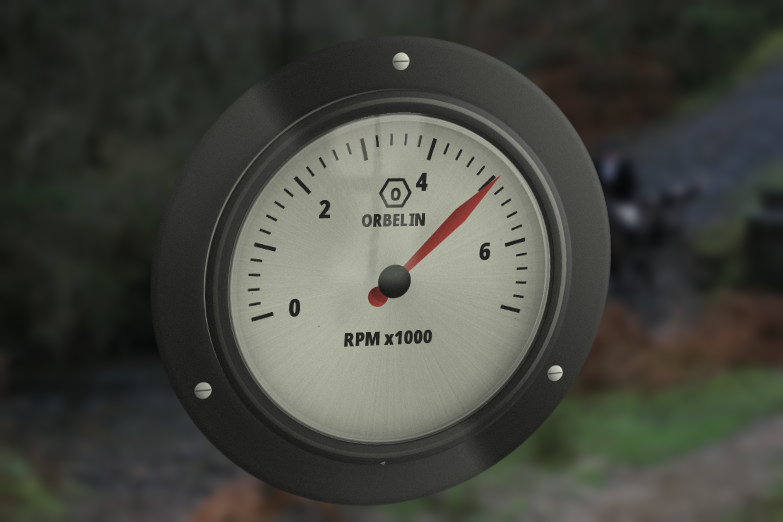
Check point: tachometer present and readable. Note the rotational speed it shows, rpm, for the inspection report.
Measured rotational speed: 5000 rpm
